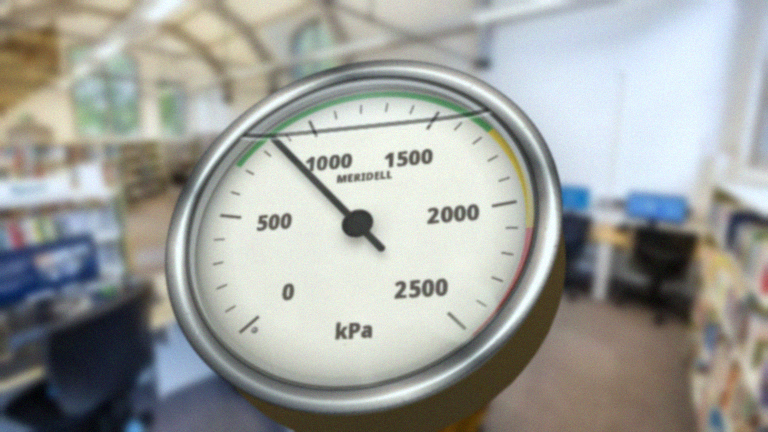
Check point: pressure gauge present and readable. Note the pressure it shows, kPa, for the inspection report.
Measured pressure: 850 kPa
